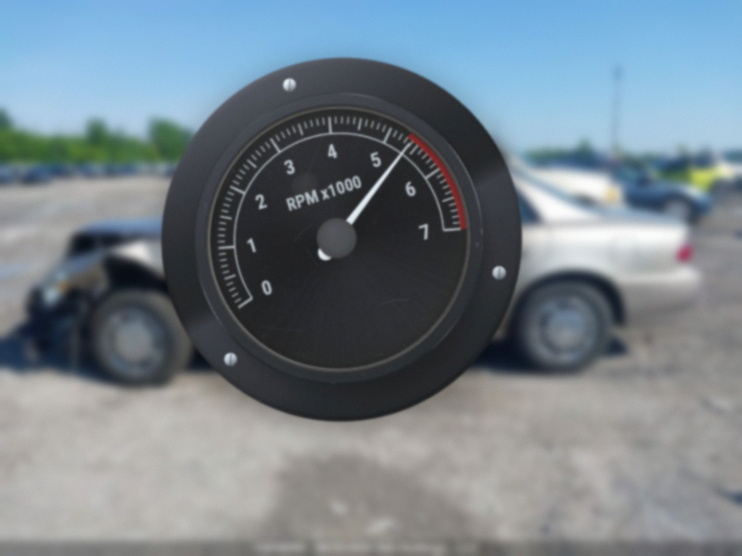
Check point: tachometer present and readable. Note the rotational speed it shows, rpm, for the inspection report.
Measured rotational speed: 5400 rpm
